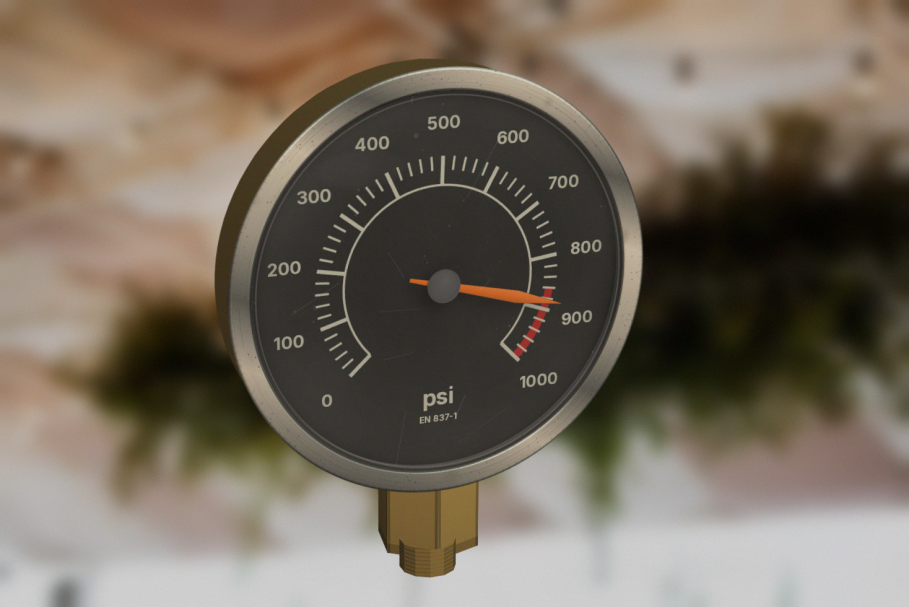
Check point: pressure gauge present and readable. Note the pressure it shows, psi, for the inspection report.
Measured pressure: 880 psi
